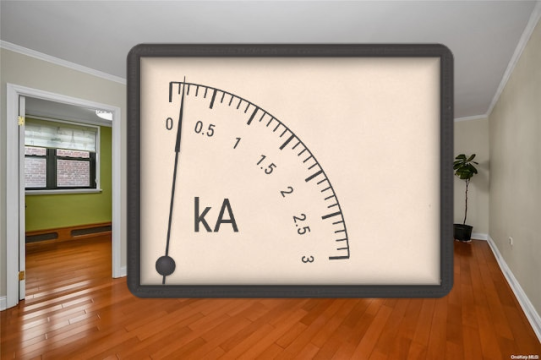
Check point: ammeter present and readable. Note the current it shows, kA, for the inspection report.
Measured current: 0.15 kA
